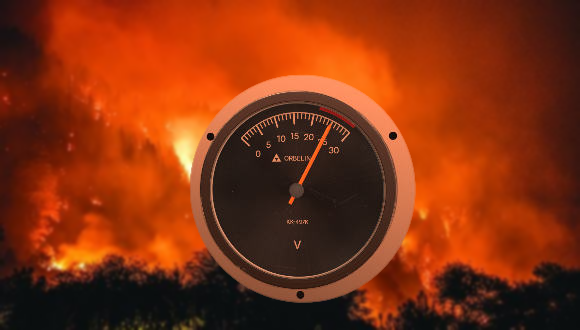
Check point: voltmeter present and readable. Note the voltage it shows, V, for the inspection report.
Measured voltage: 25 V
